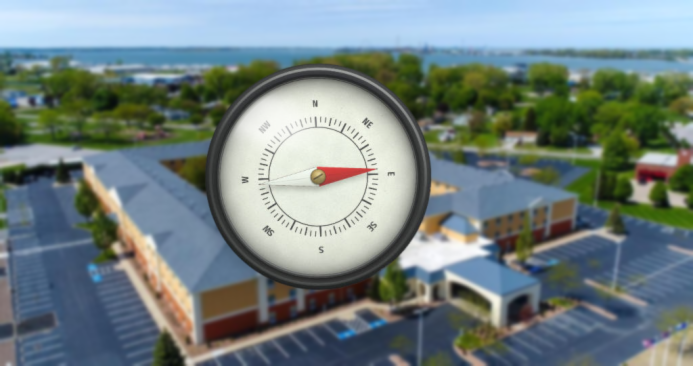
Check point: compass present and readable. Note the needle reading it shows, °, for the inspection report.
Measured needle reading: 85 °
